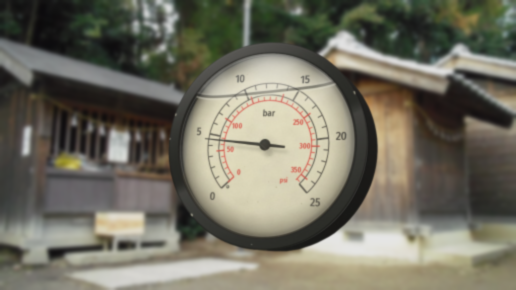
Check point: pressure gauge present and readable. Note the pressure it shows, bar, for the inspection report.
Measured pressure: 4.5 bar
